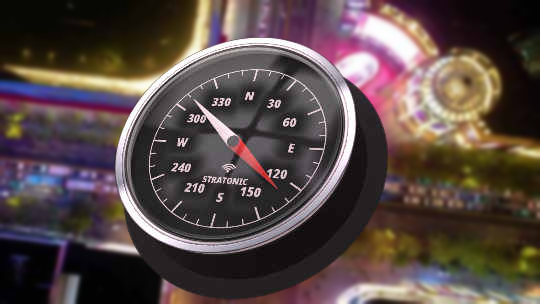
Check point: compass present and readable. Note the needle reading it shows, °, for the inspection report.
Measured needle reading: 130 °
